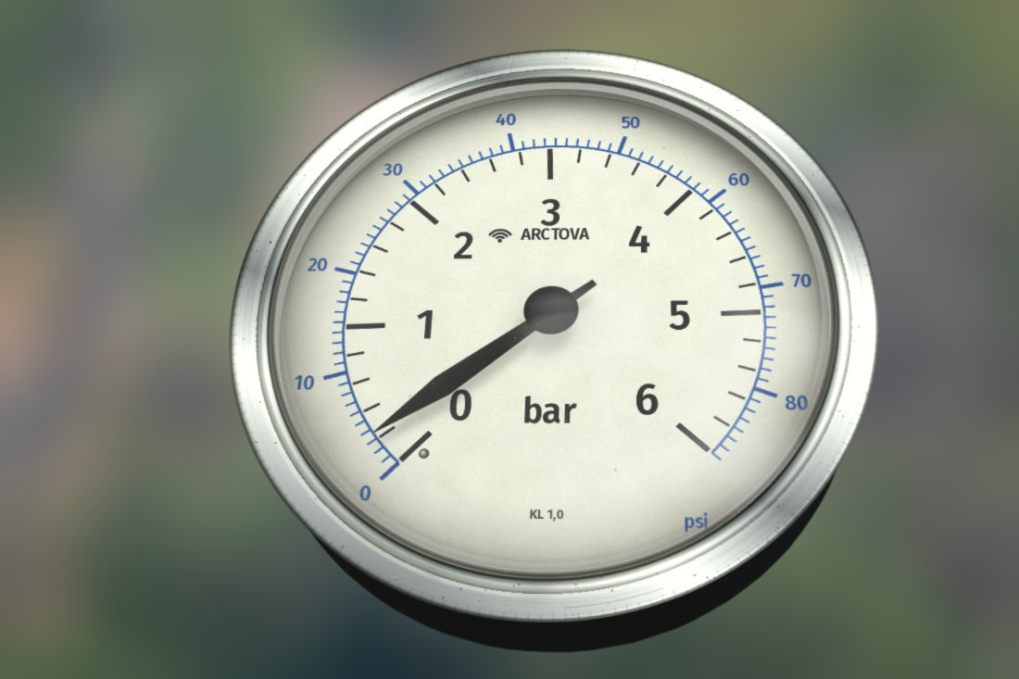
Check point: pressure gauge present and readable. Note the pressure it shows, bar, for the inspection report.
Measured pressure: 0.2 bar
